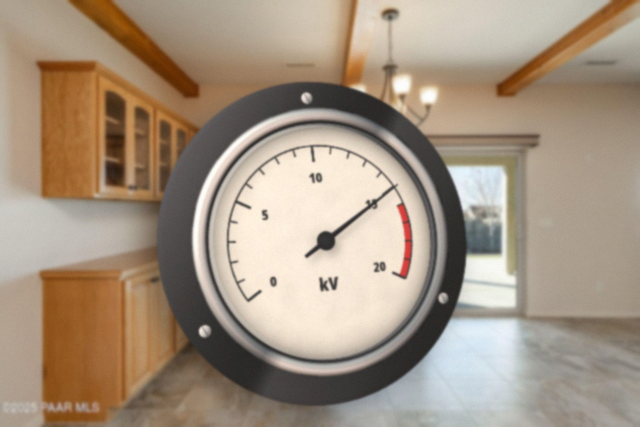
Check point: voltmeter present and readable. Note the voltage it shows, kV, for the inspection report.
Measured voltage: 15 kV
